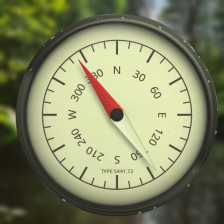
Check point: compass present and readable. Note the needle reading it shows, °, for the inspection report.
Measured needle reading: 325 °
